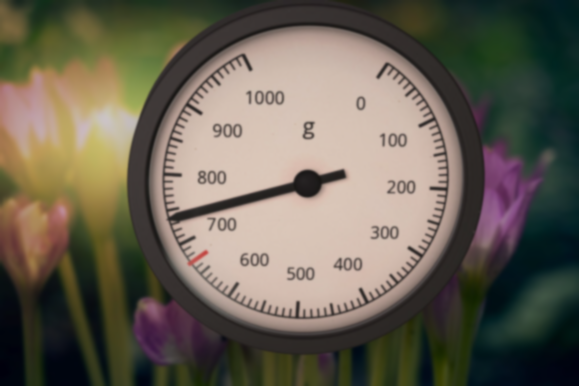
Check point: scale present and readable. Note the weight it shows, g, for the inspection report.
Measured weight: 740 g
